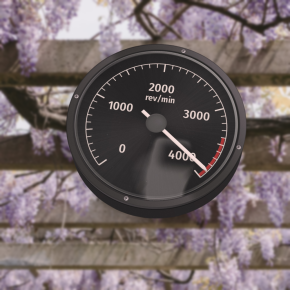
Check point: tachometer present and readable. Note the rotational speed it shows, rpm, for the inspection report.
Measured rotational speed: 3900 rpm
